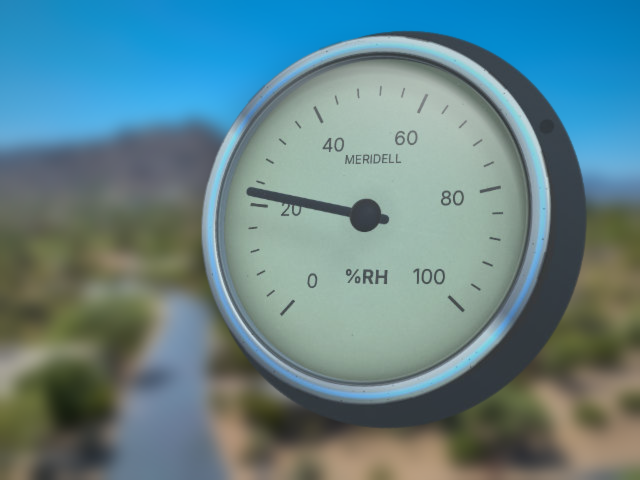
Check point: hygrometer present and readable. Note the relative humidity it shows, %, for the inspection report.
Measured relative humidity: 22 %
